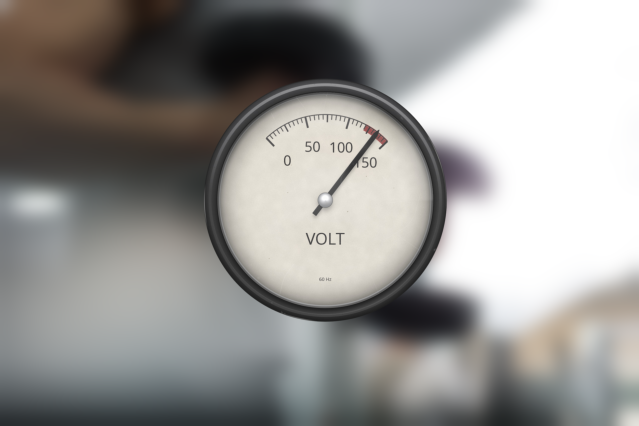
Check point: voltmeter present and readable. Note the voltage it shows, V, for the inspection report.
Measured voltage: 135 V
